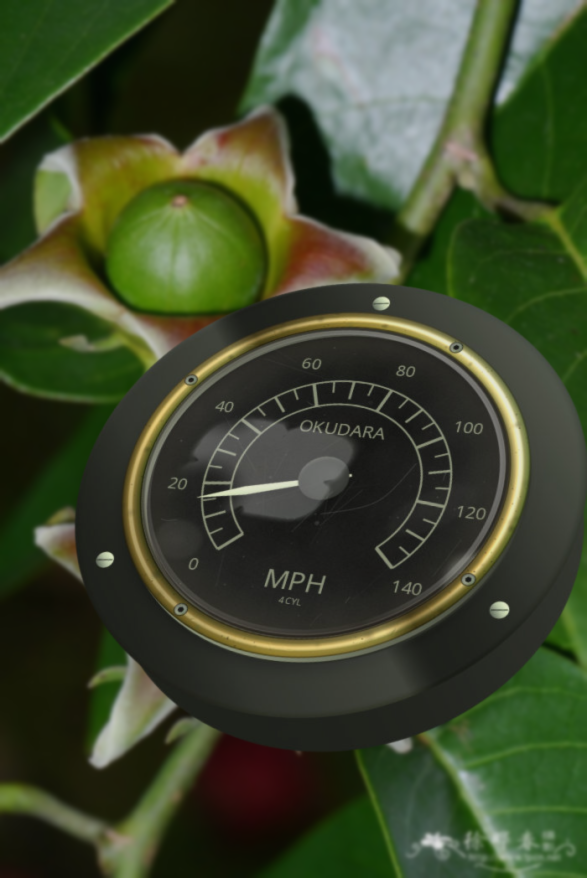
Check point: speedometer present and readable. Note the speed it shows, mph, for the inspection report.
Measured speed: 15 mph
